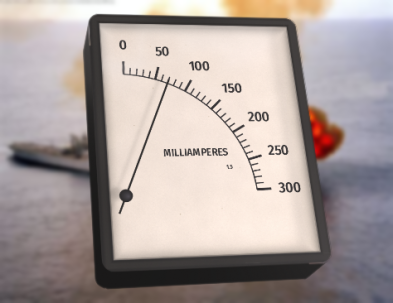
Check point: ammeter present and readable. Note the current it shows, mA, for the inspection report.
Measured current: 70 mA
